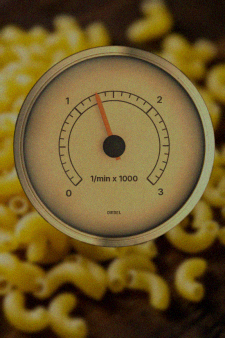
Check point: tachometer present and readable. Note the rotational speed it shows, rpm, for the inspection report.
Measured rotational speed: 1300 rpm
